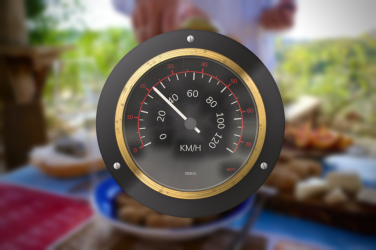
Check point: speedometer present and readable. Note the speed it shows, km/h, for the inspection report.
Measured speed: 35 km/h
